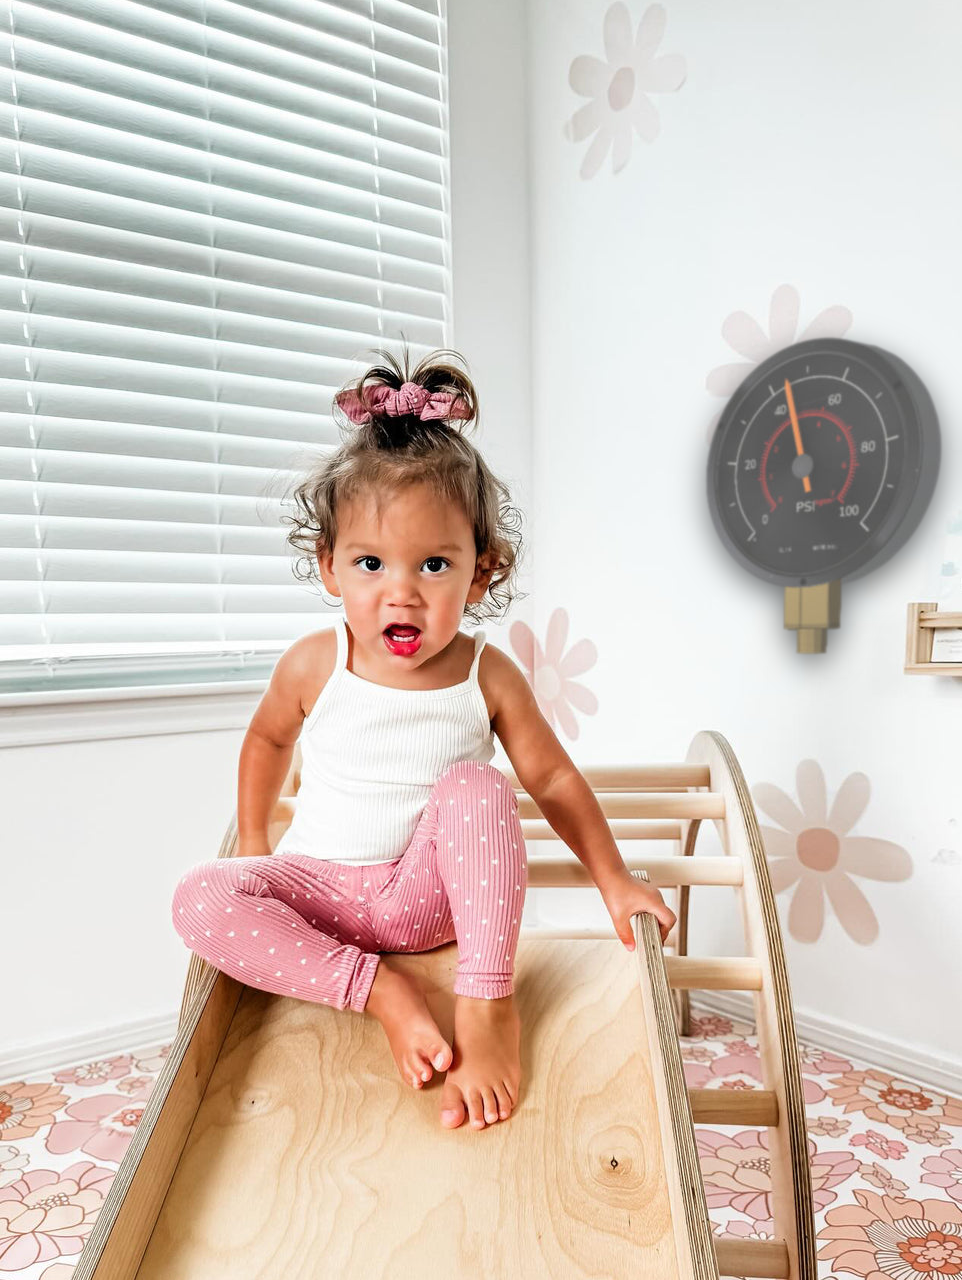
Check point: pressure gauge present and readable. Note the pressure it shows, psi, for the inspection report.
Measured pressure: 45 psi
